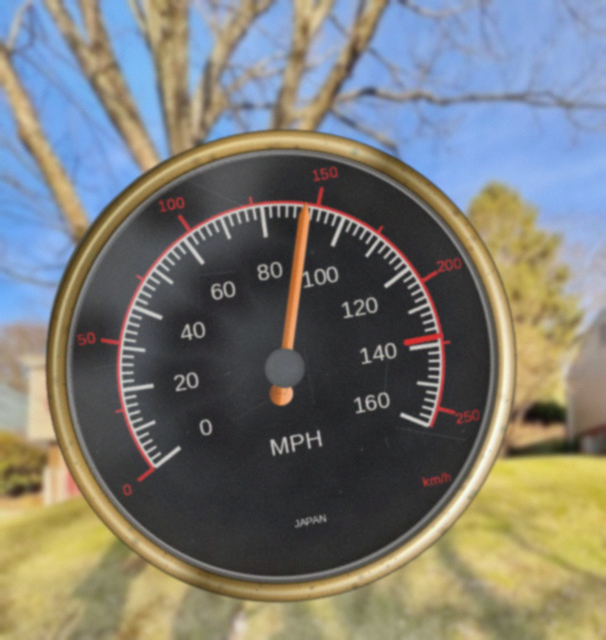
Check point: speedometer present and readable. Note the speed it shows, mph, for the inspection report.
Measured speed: 90 mph
